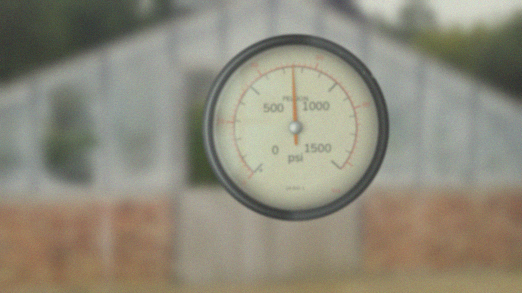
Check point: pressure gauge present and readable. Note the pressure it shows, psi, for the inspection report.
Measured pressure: 750 psi
